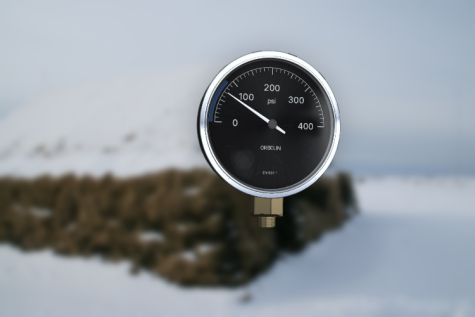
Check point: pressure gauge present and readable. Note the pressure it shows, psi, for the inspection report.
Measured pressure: 70 psi
